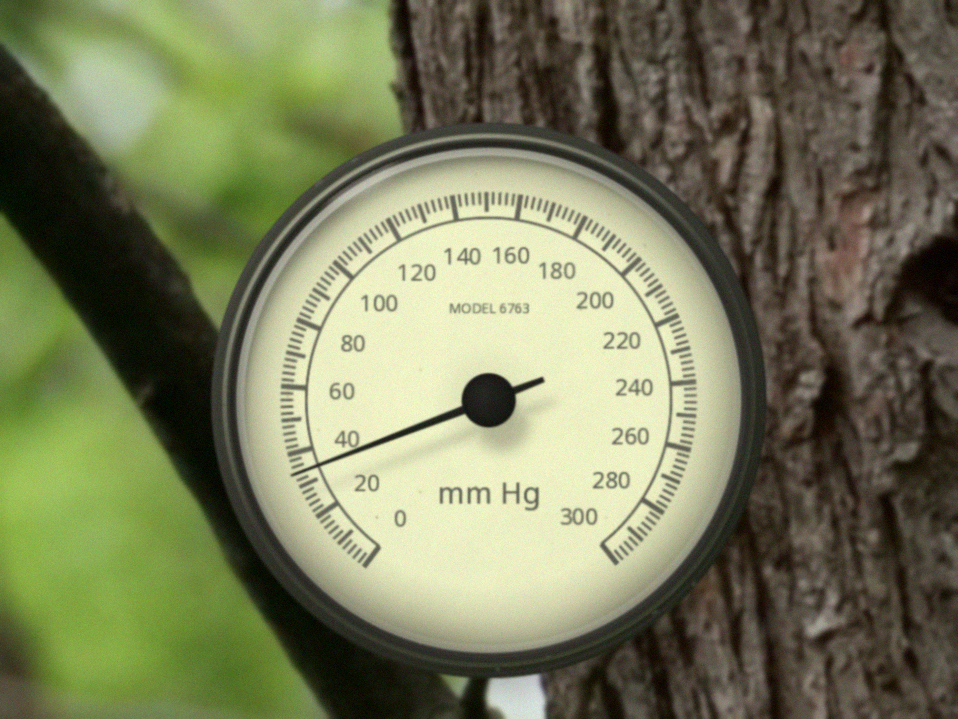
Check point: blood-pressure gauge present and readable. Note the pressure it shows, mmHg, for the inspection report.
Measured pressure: 34 mmHg
